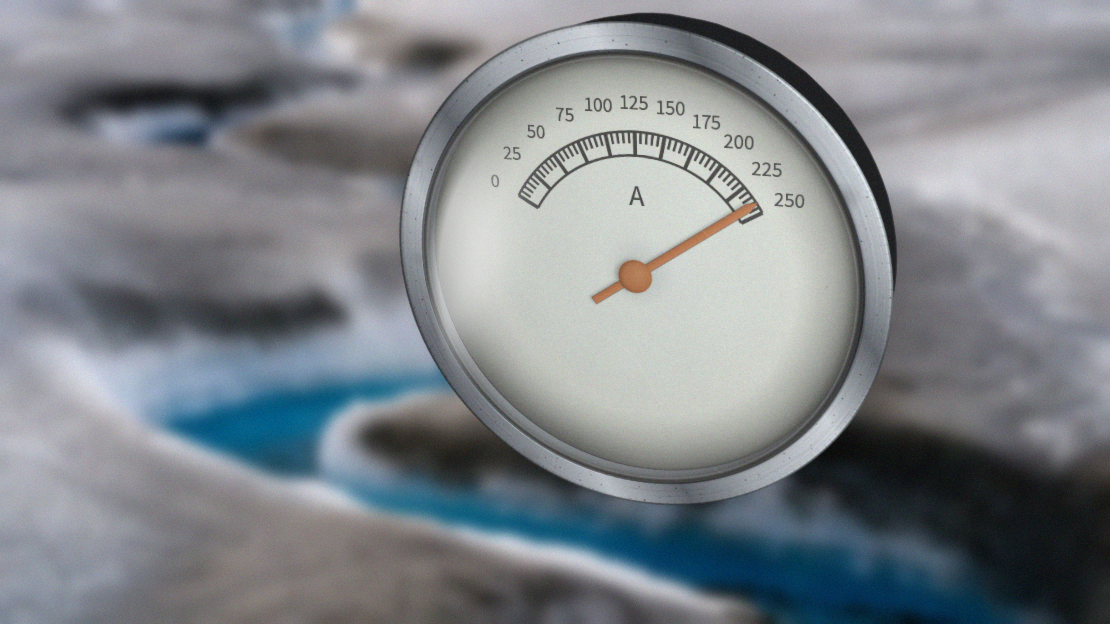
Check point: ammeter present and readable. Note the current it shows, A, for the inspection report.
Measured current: 240 A
